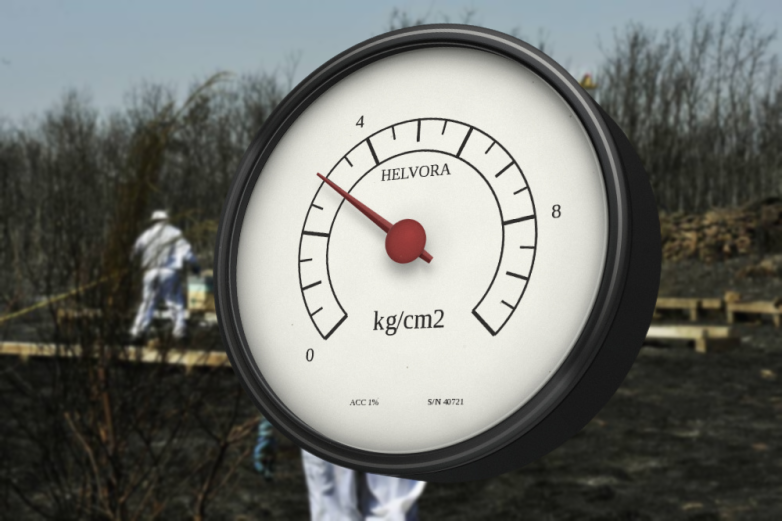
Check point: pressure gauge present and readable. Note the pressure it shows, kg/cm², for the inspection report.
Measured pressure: 3 kg/cm²
